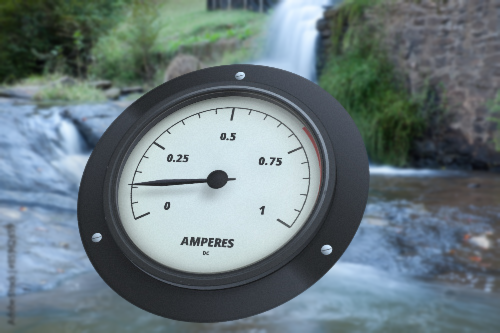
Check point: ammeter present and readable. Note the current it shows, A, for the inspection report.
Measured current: 0.1 A
